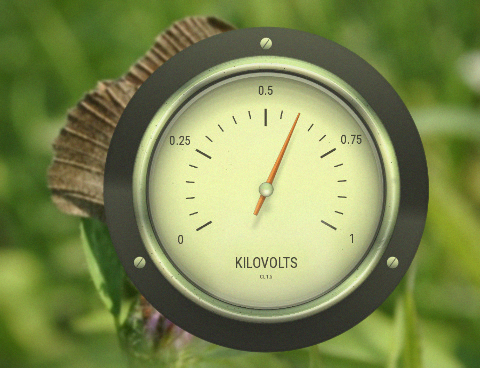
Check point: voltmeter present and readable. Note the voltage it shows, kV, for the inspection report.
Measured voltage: 0.6 kV
